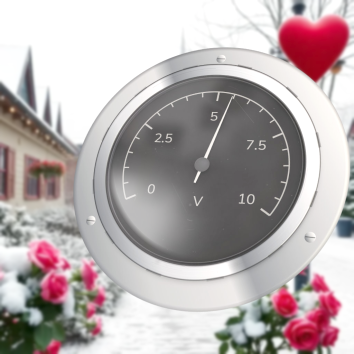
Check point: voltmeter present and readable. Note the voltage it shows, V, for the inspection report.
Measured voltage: 5.5 V
